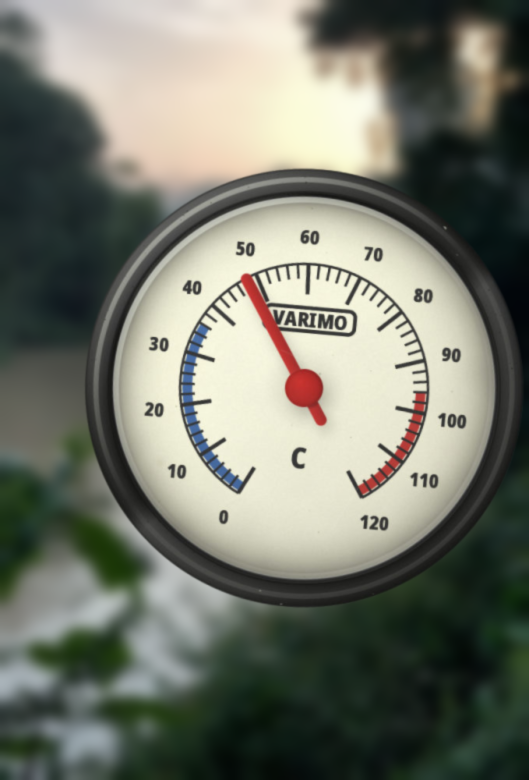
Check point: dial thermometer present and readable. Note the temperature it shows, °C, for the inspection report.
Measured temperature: 48 °C
